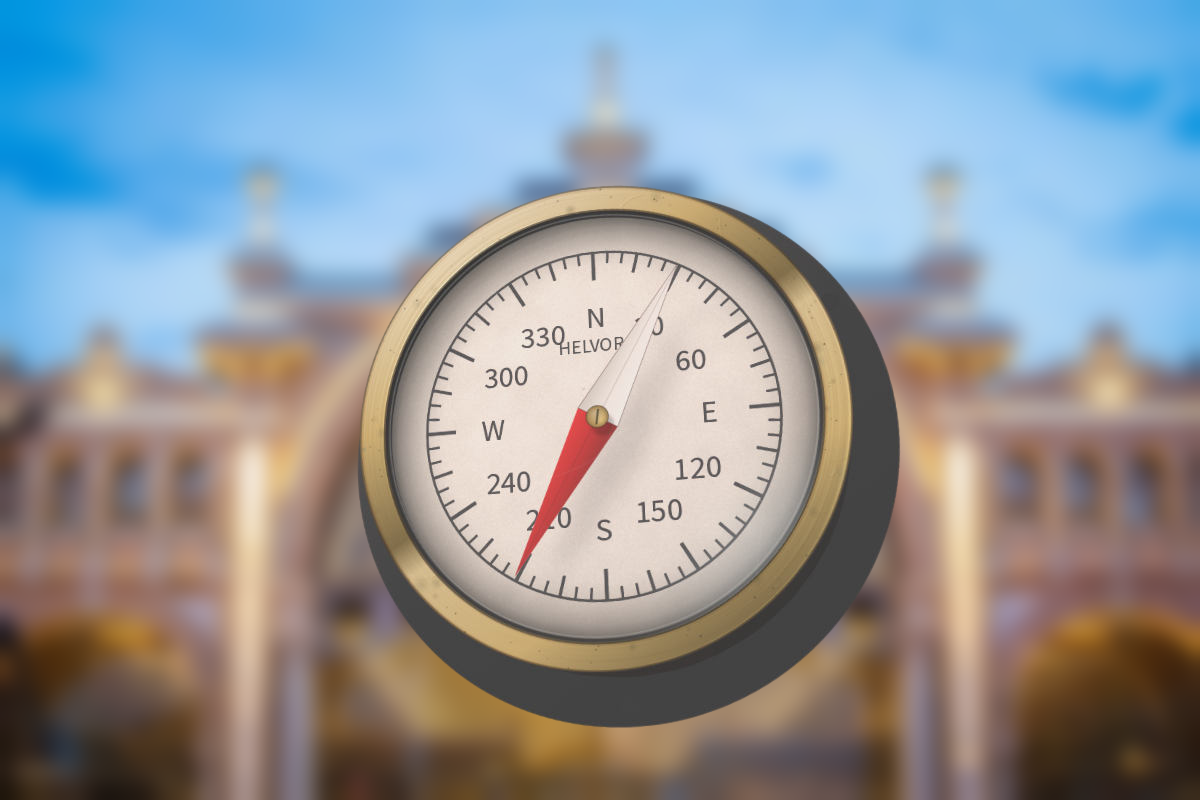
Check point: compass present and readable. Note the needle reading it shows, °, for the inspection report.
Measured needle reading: 210 °
